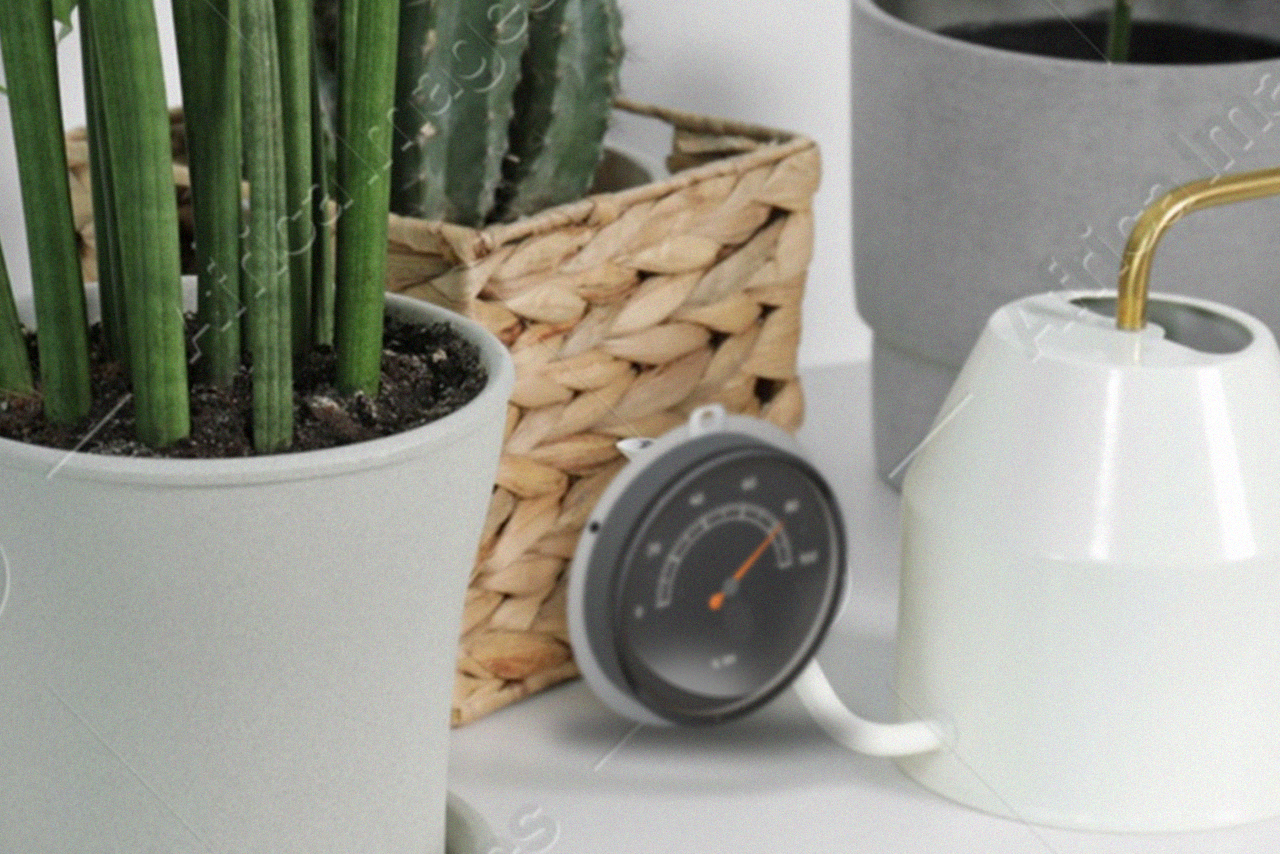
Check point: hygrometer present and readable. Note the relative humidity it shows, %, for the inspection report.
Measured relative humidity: 80 %
